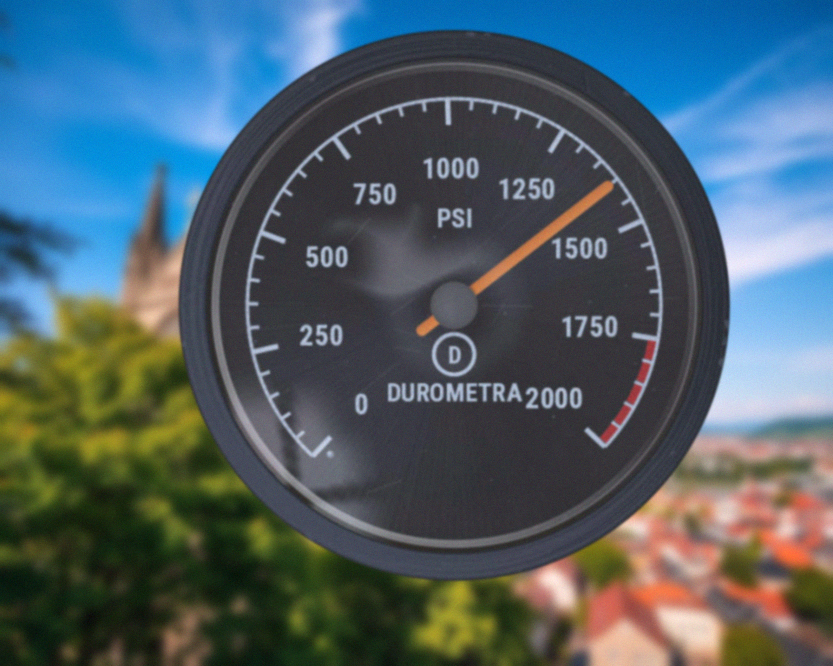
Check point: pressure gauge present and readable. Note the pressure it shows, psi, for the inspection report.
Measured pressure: 1400 psi
